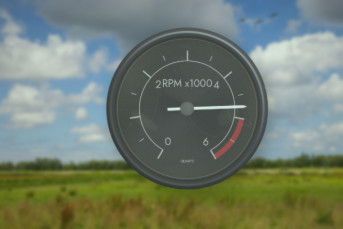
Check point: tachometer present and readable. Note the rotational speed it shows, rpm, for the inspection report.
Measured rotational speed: 4750 rpm
